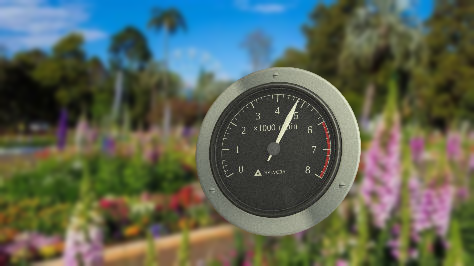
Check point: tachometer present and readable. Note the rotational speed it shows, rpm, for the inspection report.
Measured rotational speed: 4800 rpm
